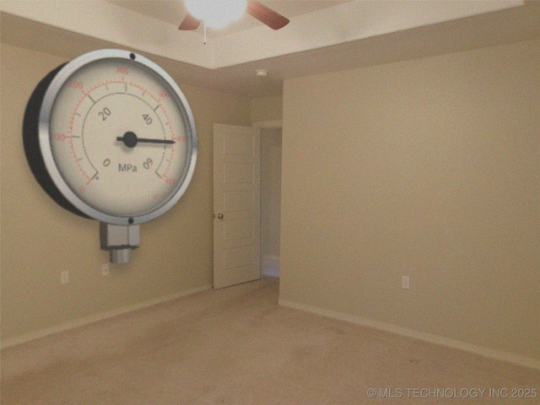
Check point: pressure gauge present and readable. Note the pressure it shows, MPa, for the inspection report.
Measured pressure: 50 MPa
